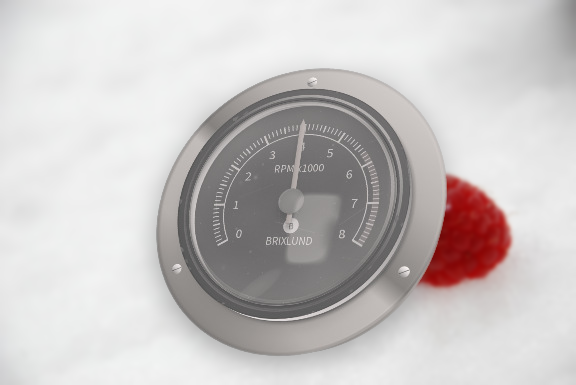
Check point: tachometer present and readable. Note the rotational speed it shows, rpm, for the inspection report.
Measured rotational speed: 4000 rpm
